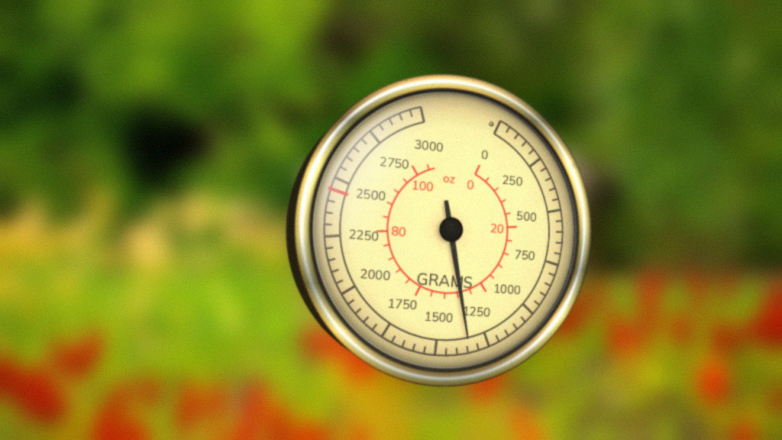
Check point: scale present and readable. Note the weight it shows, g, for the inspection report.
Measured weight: 1350 g
